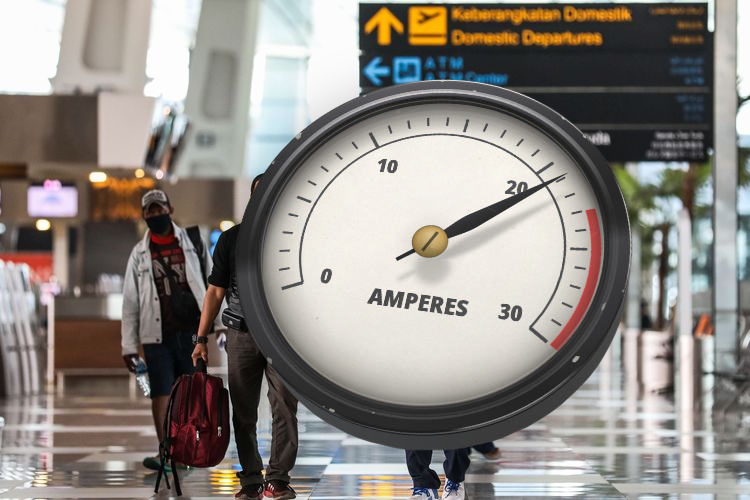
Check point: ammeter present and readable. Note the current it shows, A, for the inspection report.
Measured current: 21 A
